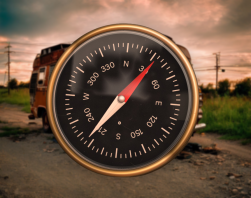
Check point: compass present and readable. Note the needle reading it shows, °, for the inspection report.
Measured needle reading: 35 °
